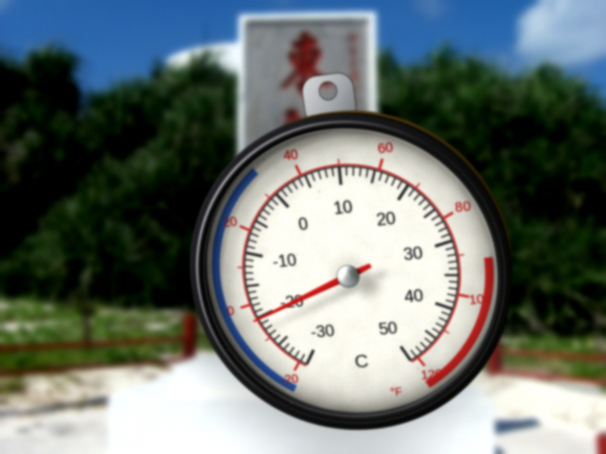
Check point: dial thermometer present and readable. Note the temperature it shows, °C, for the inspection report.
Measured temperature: -20 °C
